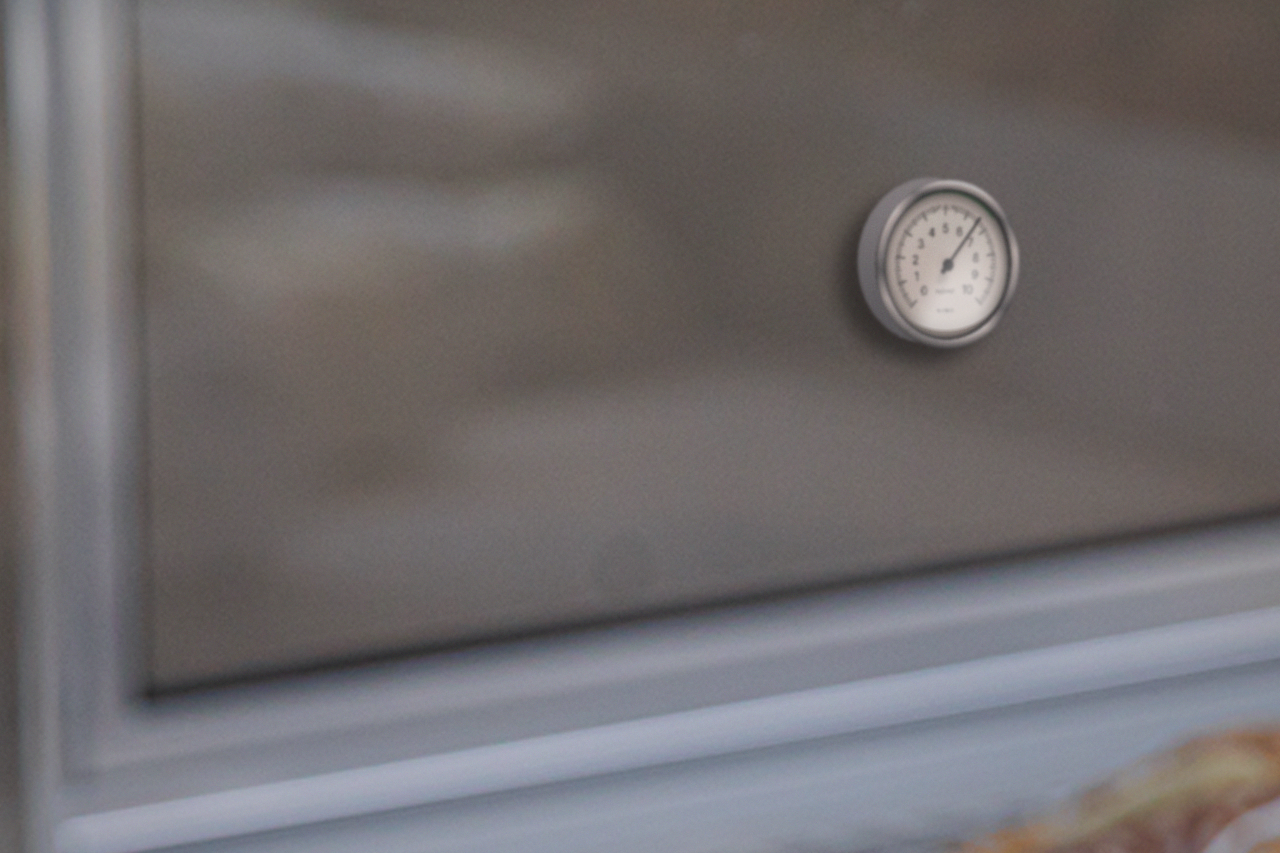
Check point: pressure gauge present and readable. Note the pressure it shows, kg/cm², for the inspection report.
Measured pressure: 6.5 kg/cm²
